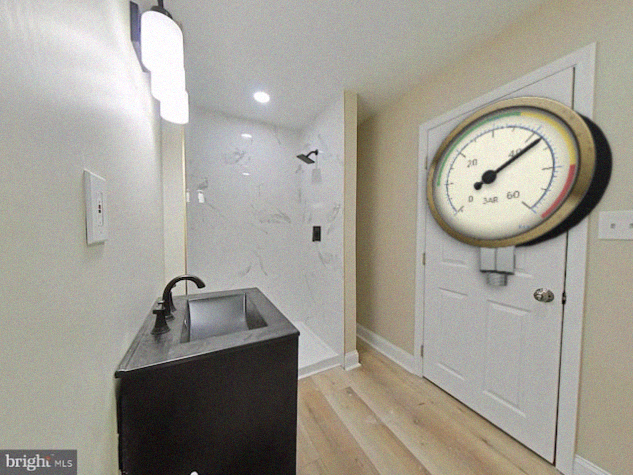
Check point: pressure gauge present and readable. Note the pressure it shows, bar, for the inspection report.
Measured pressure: 42.5 bar
